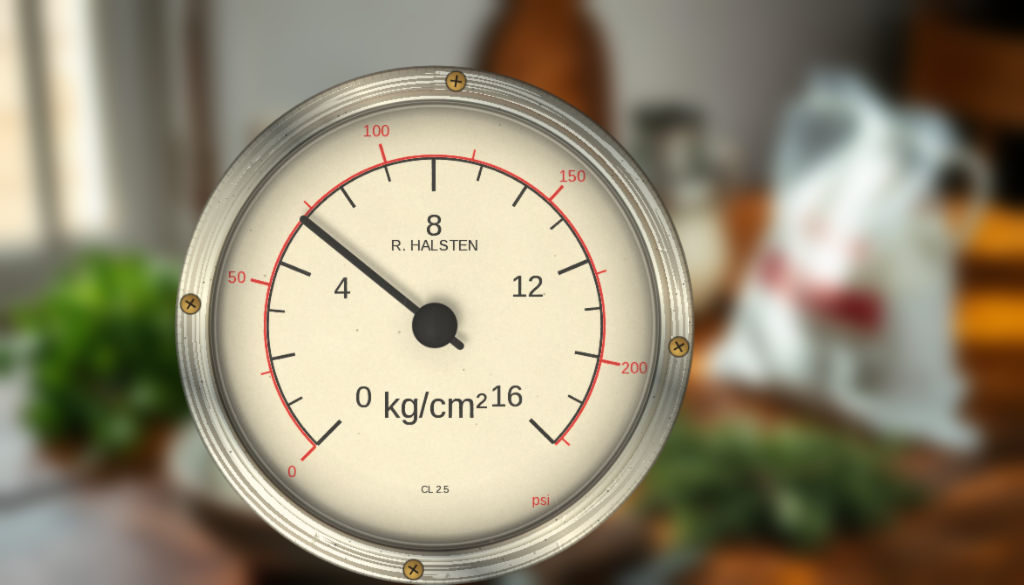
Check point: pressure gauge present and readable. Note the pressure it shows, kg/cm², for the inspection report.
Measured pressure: 5 kg/cm²
